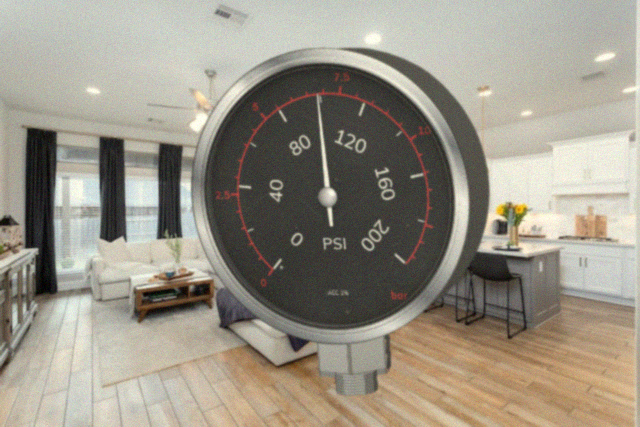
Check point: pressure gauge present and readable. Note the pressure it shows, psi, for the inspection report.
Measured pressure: 100 psi
